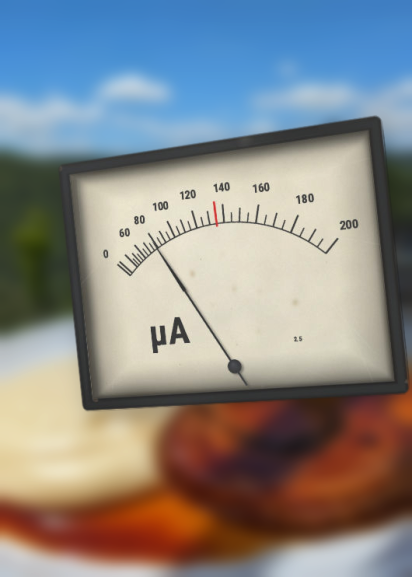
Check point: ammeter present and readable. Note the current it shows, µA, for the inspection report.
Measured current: 80 µA
